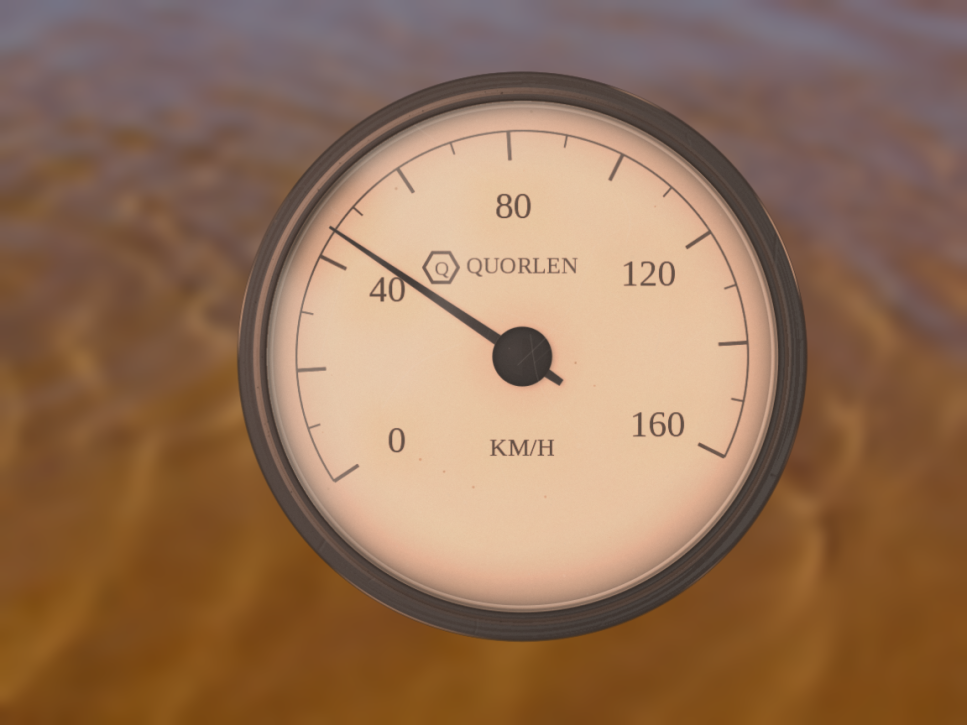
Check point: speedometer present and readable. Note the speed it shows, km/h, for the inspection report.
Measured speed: 45 km/h
